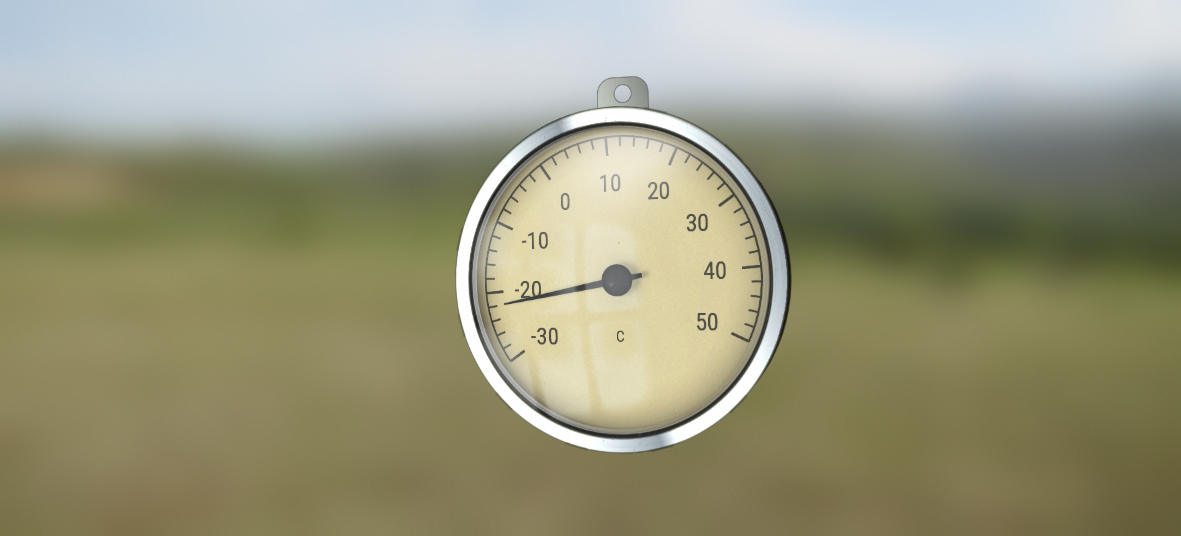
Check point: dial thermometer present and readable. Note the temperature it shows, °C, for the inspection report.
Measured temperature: -22 °C
